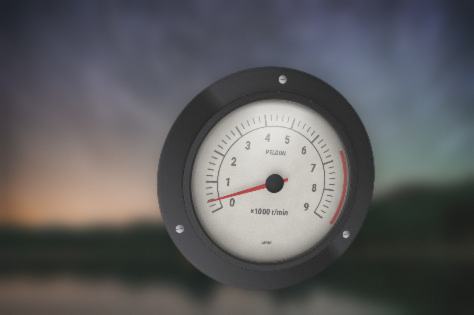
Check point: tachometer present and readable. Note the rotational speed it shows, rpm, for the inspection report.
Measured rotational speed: 400 rpm
